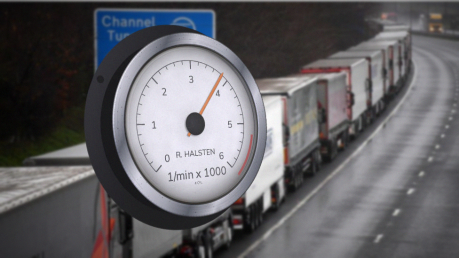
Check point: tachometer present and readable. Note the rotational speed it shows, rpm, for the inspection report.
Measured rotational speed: 3800 rpm
